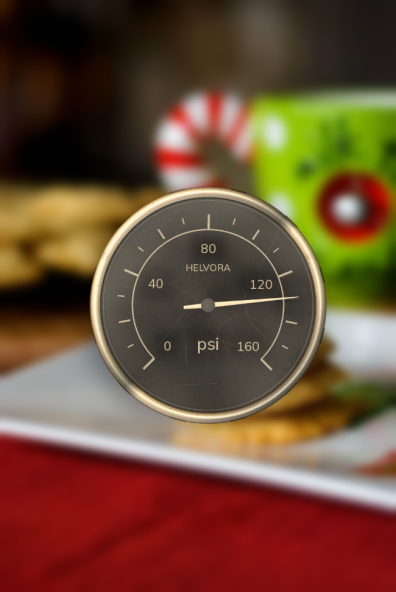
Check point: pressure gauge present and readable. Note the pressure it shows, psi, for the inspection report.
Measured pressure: 130 psi
